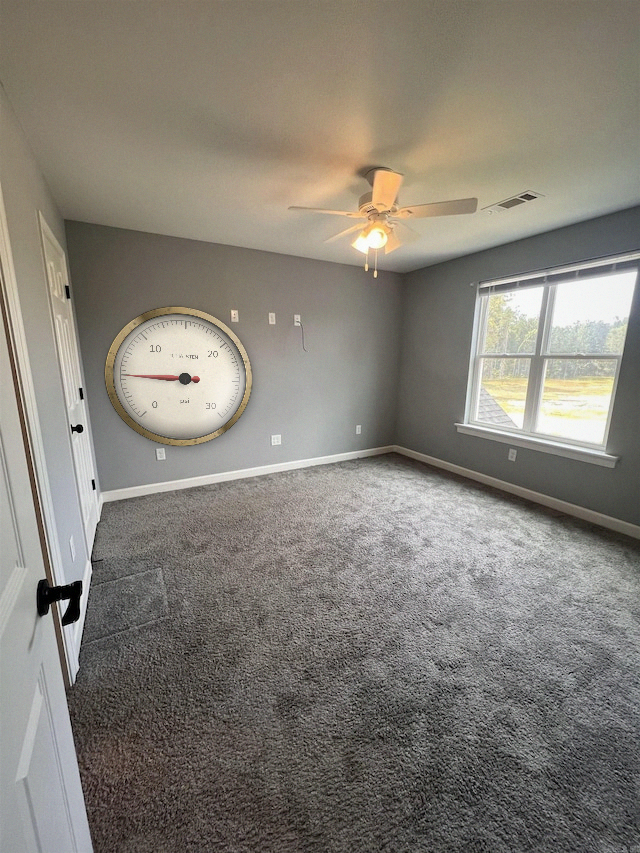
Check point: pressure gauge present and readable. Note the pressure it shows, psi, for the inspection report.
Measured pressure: 5 psi
